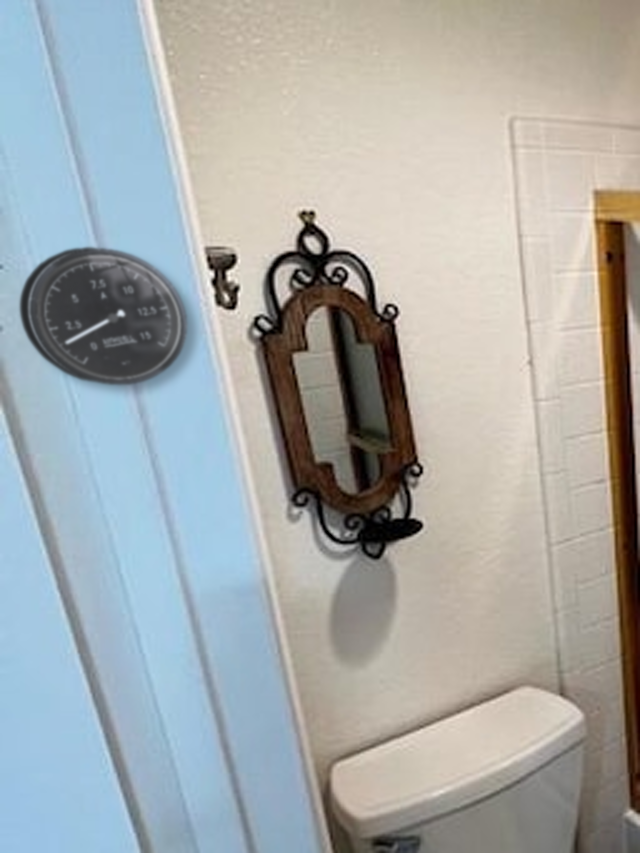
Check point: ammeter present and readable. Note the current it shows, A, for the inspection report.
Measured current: 1.5 A
